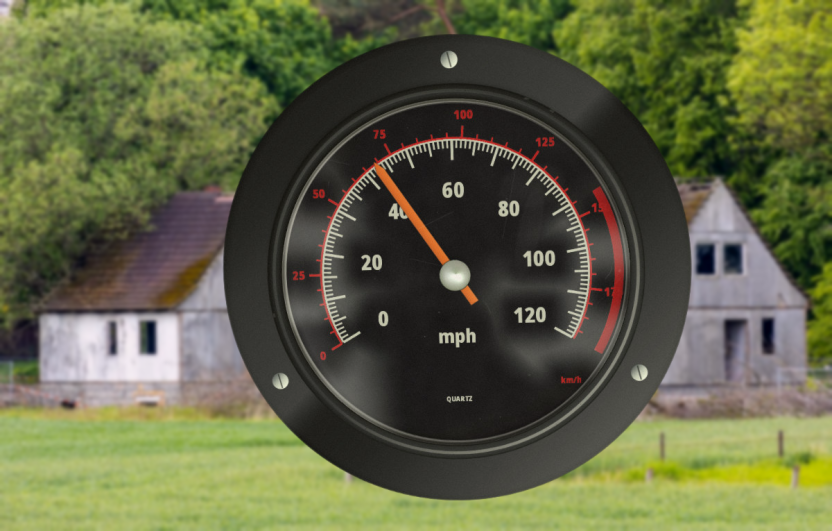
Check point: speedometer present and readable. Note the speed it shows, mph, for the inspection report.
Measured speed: 43 mph
